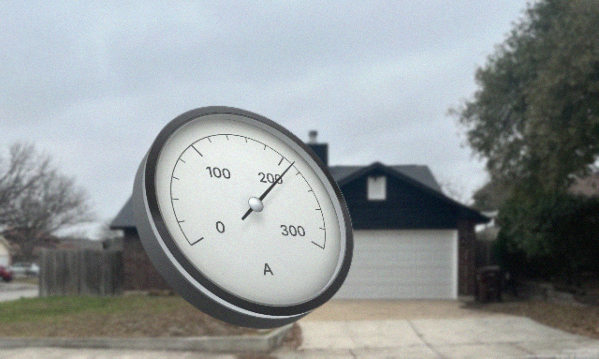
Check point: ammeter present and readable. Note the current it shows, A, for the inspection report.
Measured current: 210 A
